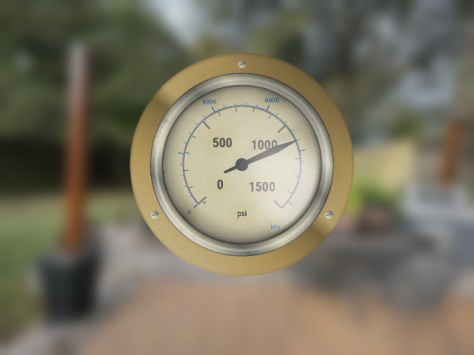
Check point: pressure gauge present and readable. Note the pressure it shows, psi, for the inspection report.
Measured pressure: 1100 psi
